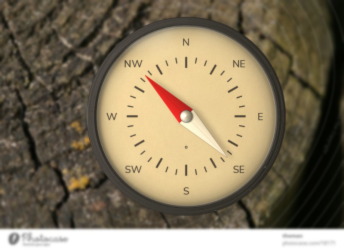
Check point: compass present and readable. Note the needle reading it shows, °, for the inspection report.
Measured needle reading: 315 °
